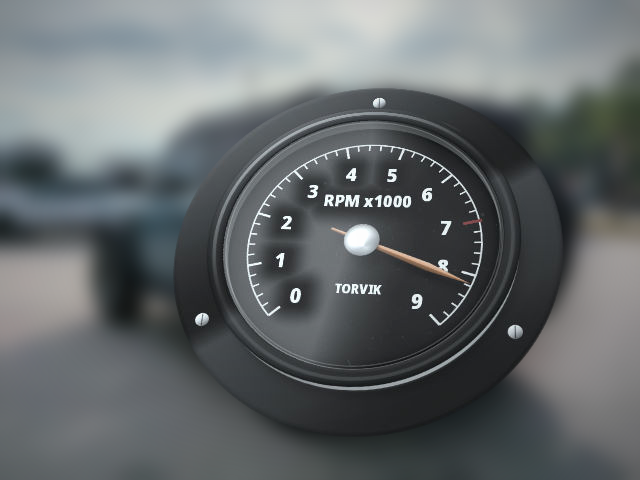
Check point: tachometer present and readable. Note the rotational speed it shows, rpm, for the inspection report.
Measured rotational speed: 8200 rpm
